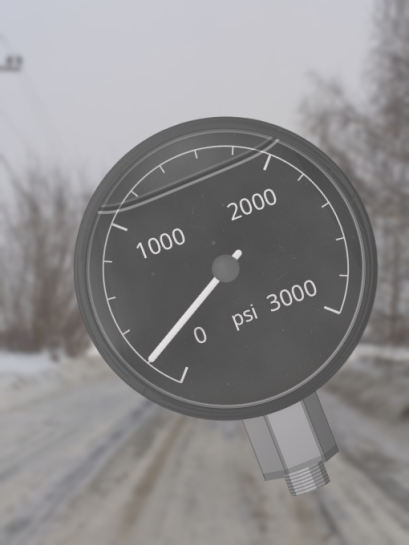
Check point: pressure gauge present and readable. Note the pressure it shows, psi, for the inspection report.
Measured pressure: 200 psi
